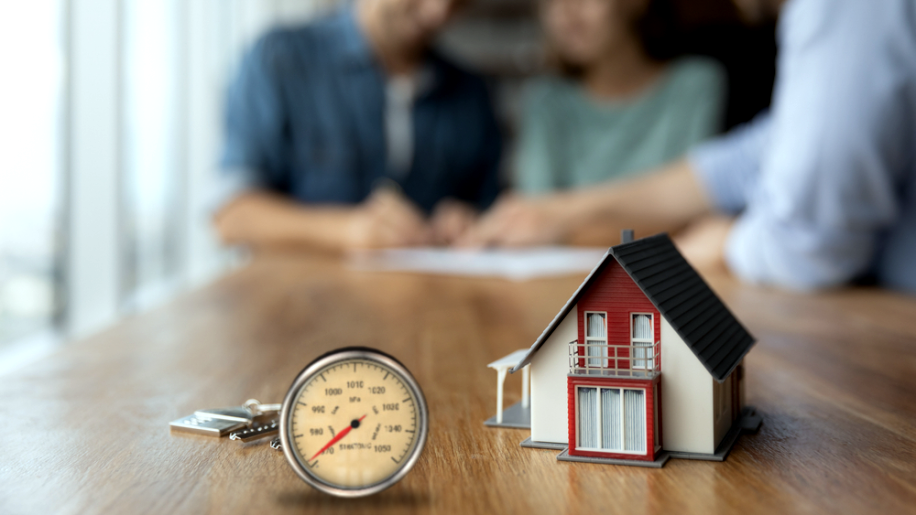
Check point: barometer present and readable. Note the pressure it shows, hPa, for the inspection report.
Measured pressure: 972 hPa
